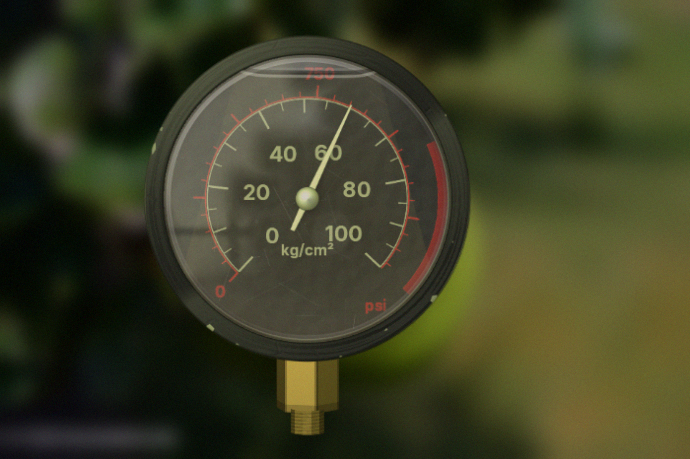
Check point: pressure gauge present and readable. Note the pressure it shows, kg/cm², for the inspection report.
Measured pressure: 60 kg/cm²
